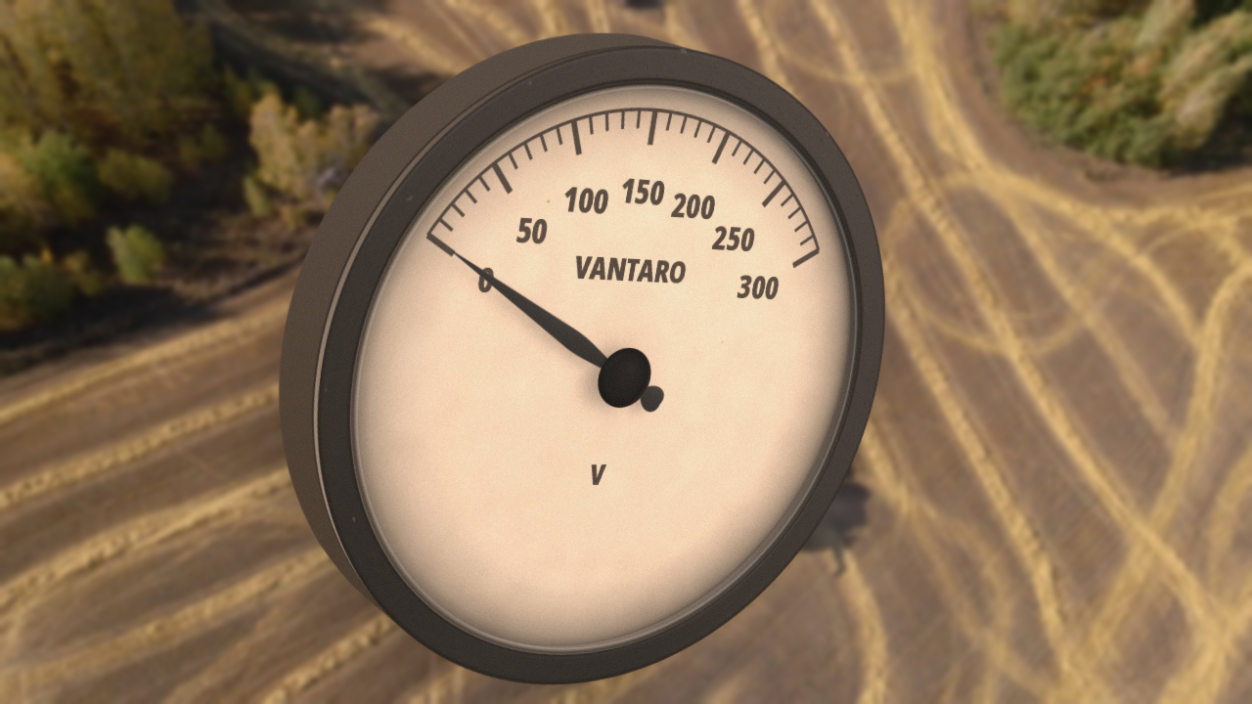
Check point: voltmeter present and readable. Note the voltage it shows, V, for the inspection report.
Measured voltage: 0 V
